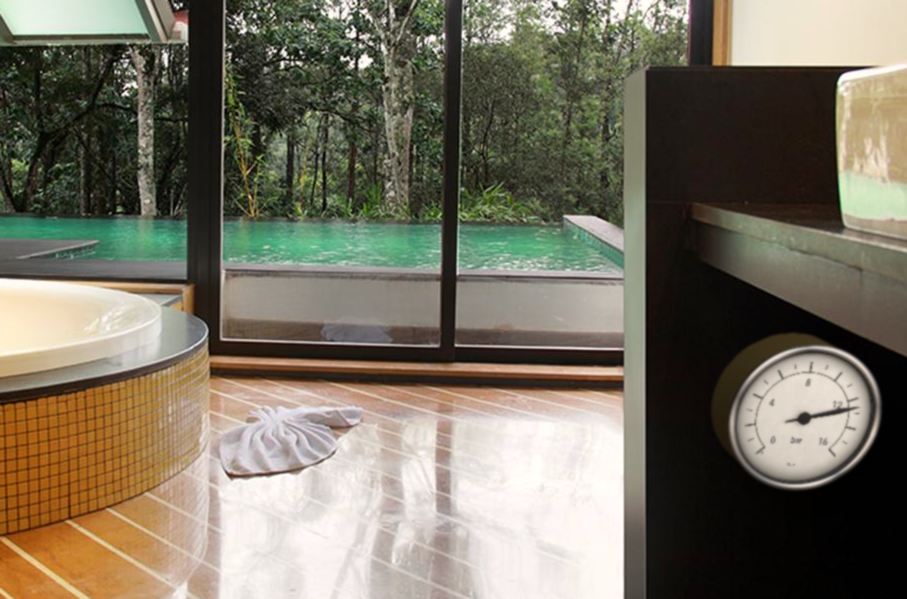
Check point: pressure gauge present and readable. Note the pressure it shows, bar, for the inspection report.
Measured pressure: 12.5 bar
